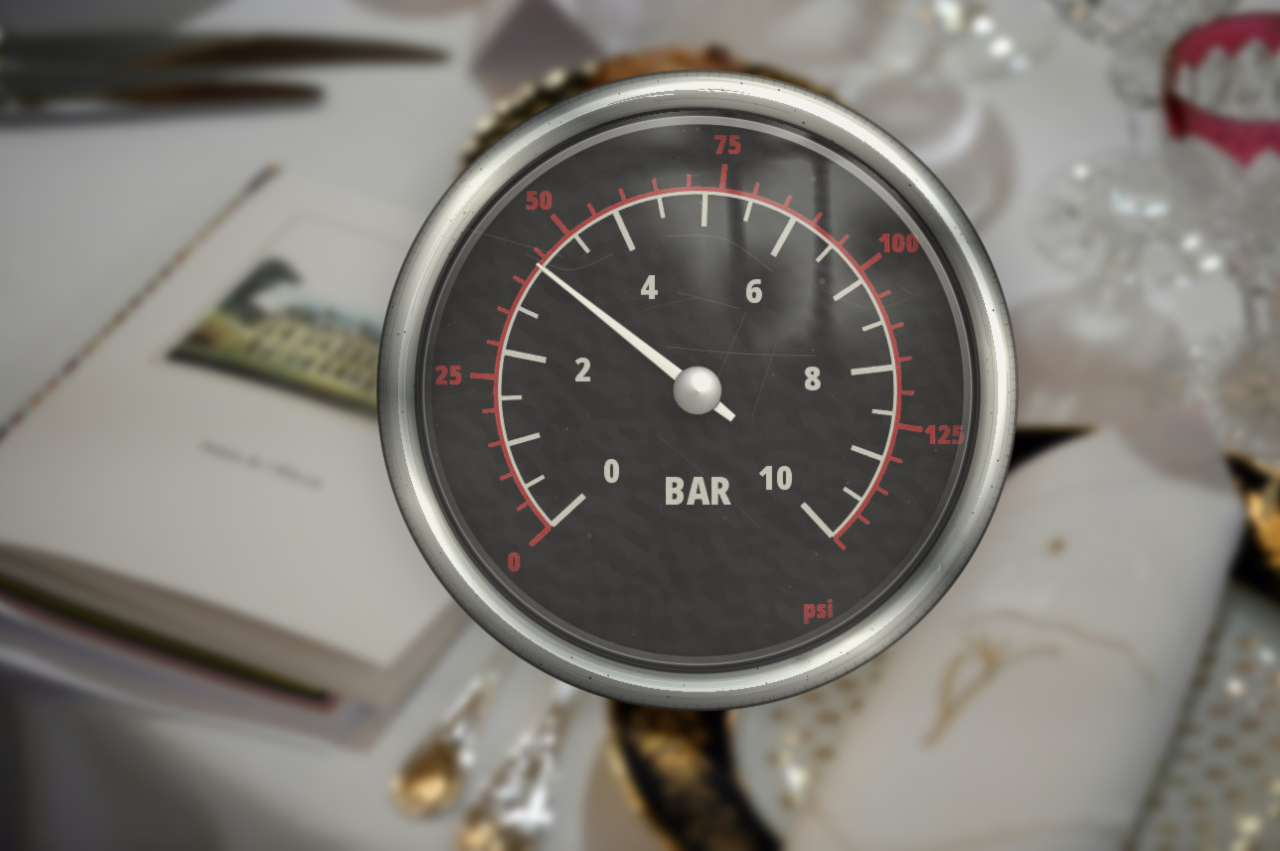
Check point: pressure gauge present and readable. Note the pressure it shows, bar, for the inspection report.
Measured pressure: 3 bar
